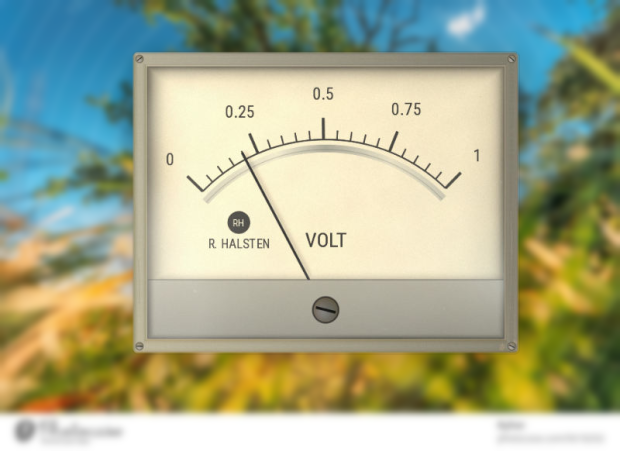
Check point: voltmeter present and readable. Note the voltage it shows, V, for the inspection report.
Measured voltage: 0.2 V
